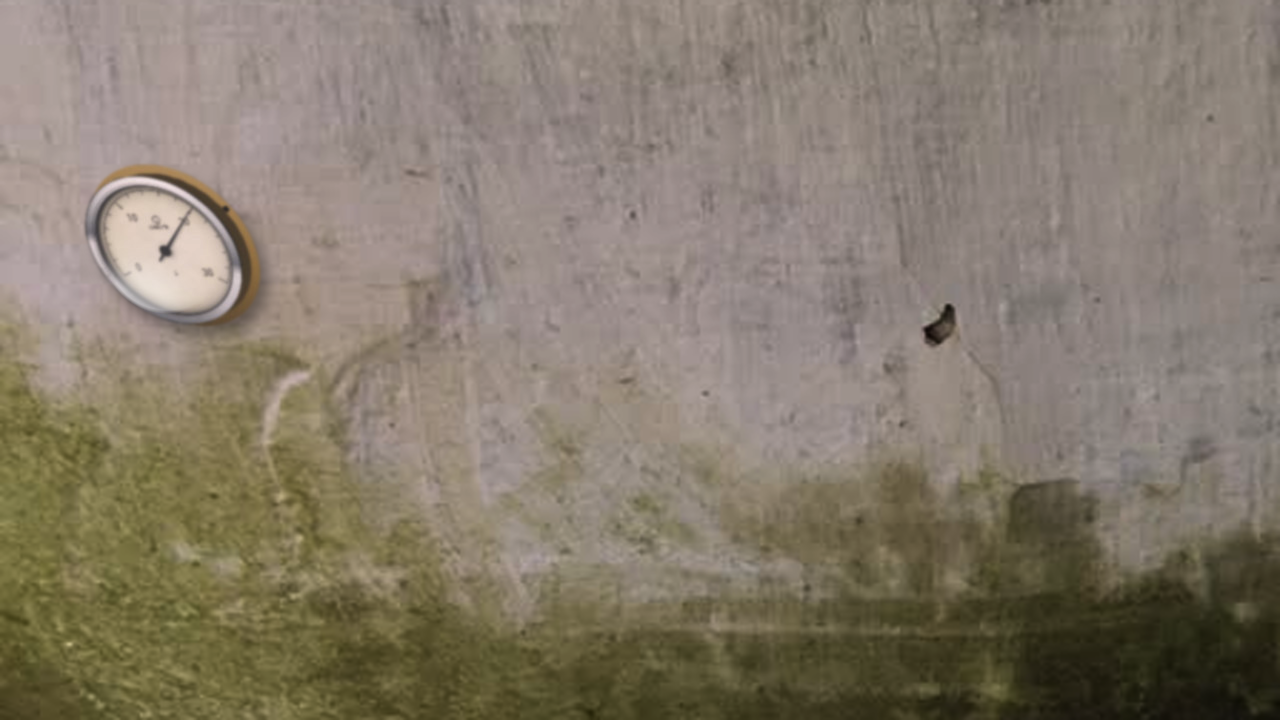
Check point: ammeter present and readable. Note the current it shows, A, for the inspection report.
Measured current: 20 A
